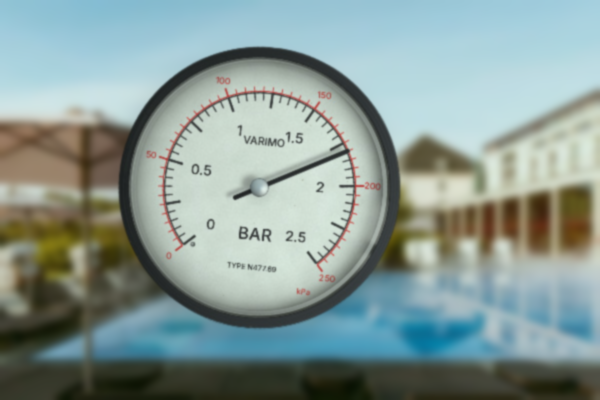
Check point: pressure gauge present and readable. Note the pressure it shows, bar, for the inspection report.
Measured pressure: 1.8 bar
